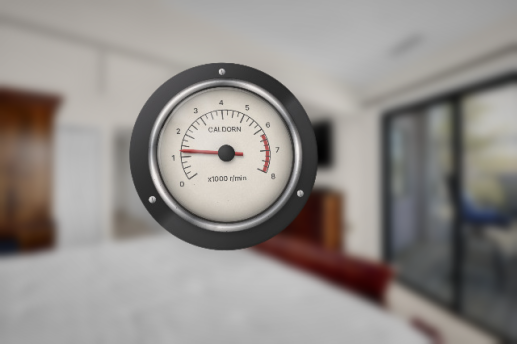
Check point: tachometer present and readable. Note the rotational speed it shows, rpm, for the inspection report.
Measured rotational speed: 1250 rpm
